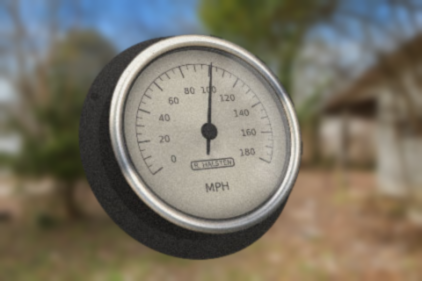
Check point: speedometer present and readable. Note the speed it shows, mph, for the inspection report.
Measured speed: 100 mph
